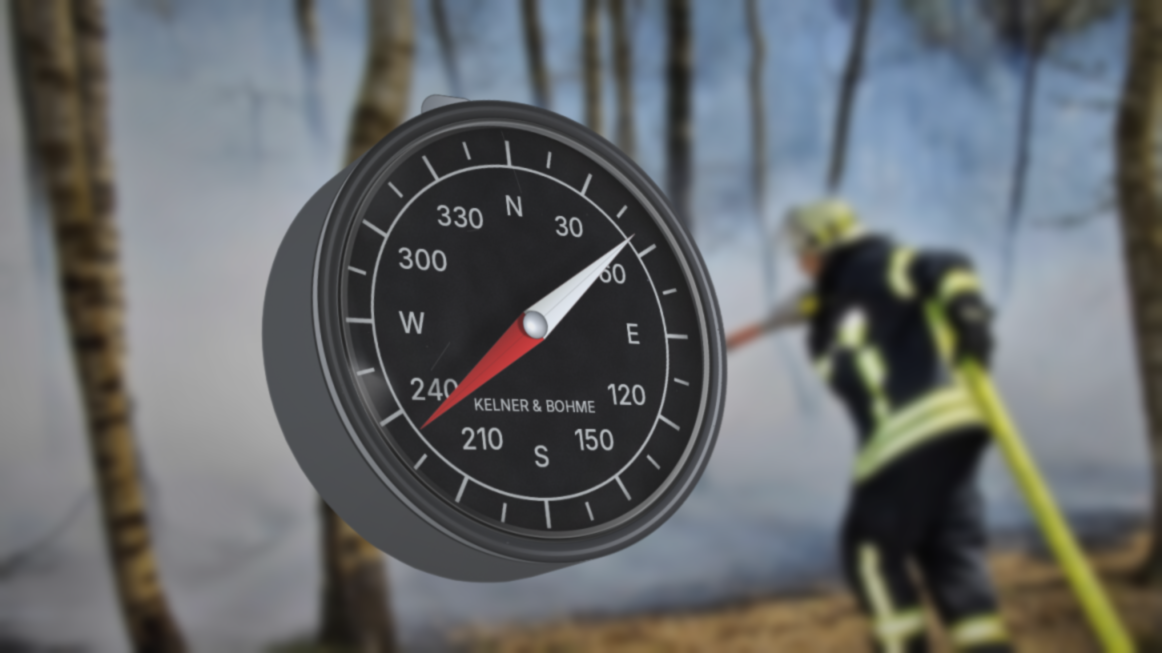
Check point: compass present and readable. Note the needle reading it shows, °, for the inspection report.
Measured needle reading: 232.5 °
